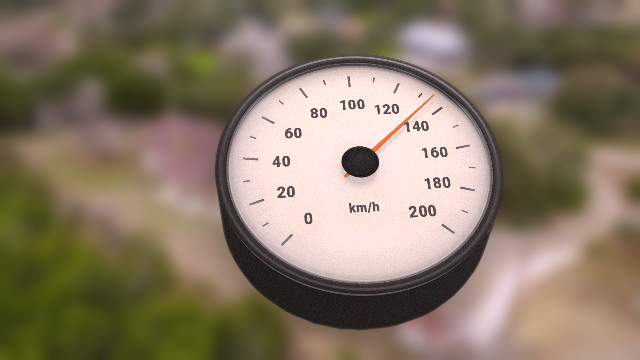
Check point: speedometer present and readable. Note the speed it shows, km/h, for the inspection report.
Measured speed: 135 km/h
